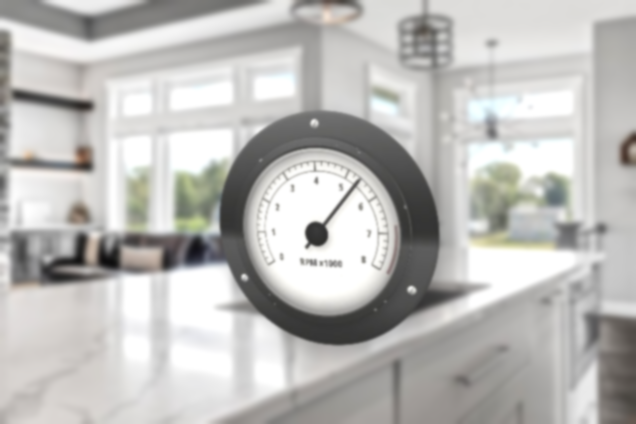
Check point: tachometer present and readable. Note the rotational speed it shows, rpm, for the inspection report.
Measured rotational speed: 5400 rpm
